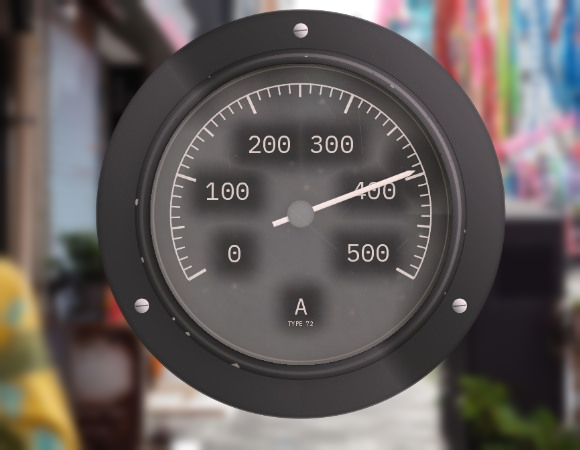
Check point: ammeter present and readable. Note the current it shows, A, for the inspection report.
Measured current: 395 A
